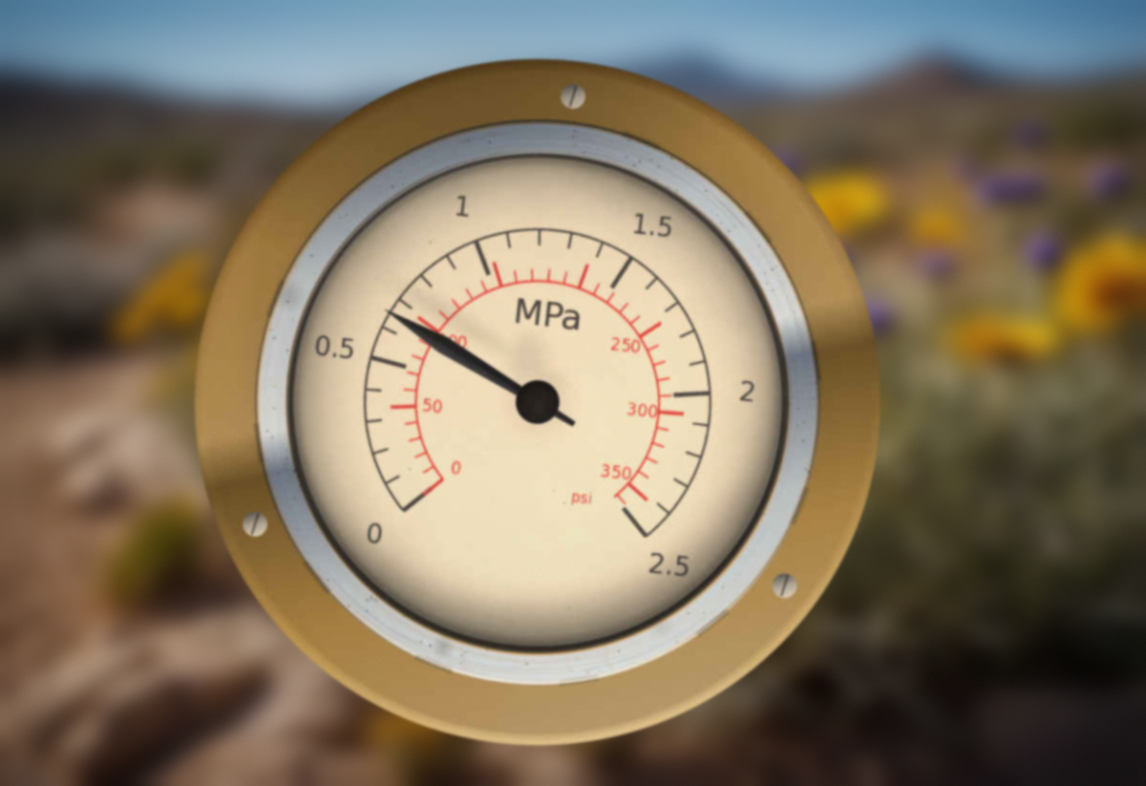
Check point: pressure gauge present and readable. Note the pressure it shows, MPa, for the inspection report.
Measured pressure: 0.65 MPa
